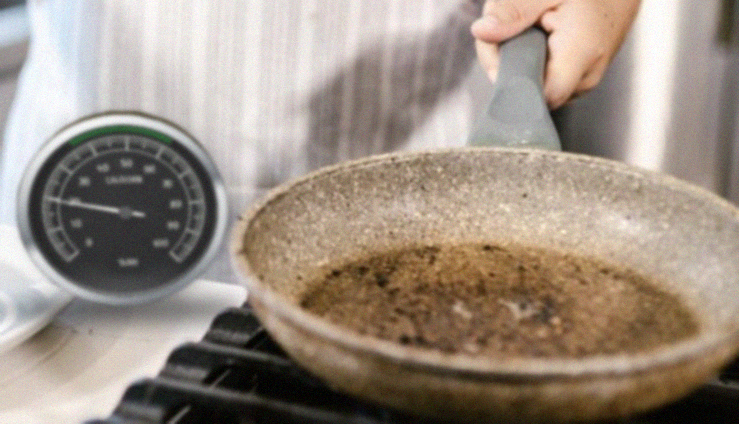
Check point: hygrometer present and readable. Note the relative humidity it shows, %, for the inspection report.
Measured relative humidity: 20 %
